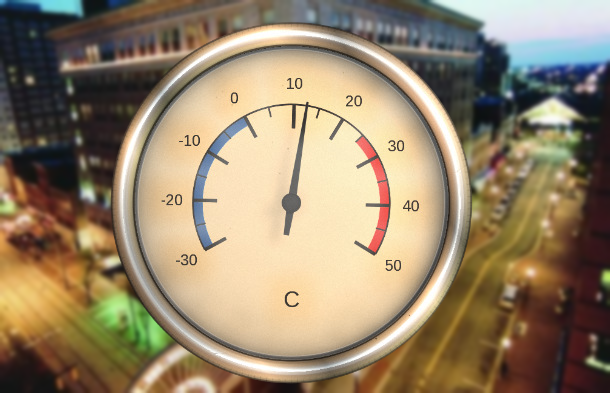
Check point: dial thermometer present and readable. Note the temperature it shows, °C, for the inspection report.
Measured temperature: 12.5 °C
